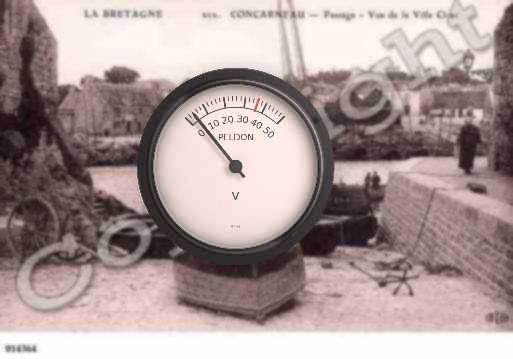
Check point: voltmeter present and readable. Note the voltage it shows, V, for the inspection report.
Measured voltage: 4 V
